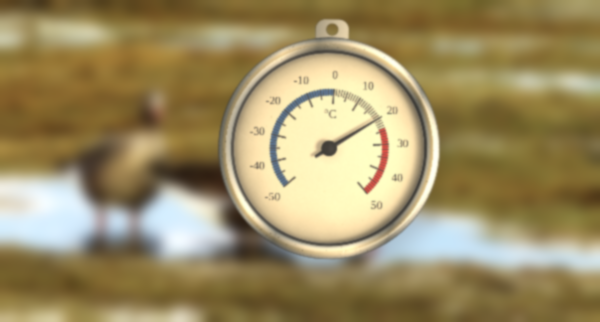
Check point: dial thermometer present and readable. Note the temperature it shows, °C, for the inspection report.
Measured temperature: 20 °C
